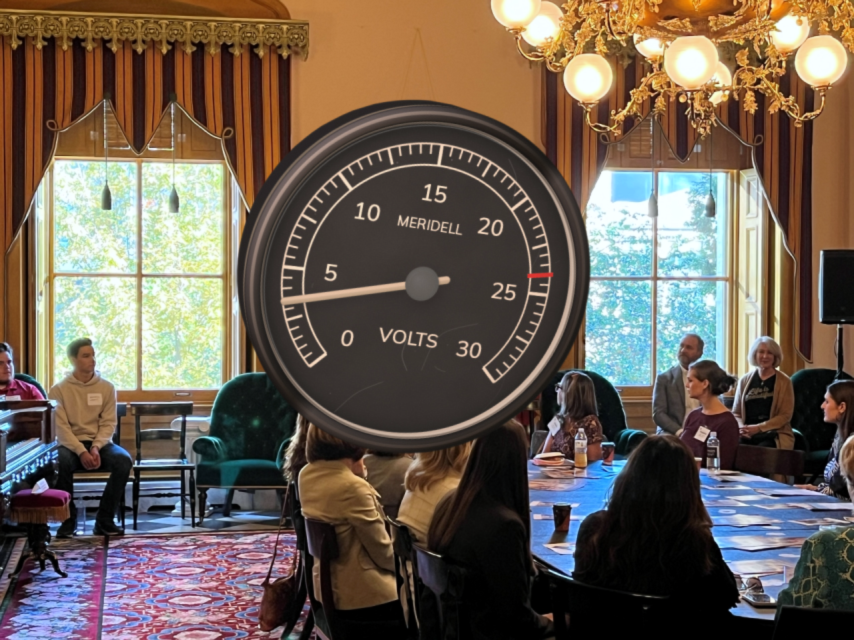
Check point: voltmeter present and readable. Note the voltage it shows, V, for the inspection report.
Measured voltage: 3.5 V
